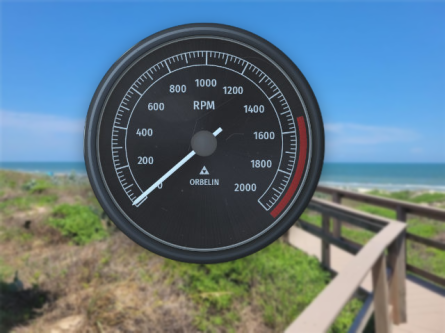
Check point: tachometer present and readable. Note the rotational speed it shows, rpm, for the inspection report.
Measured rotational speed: 20 rpm
